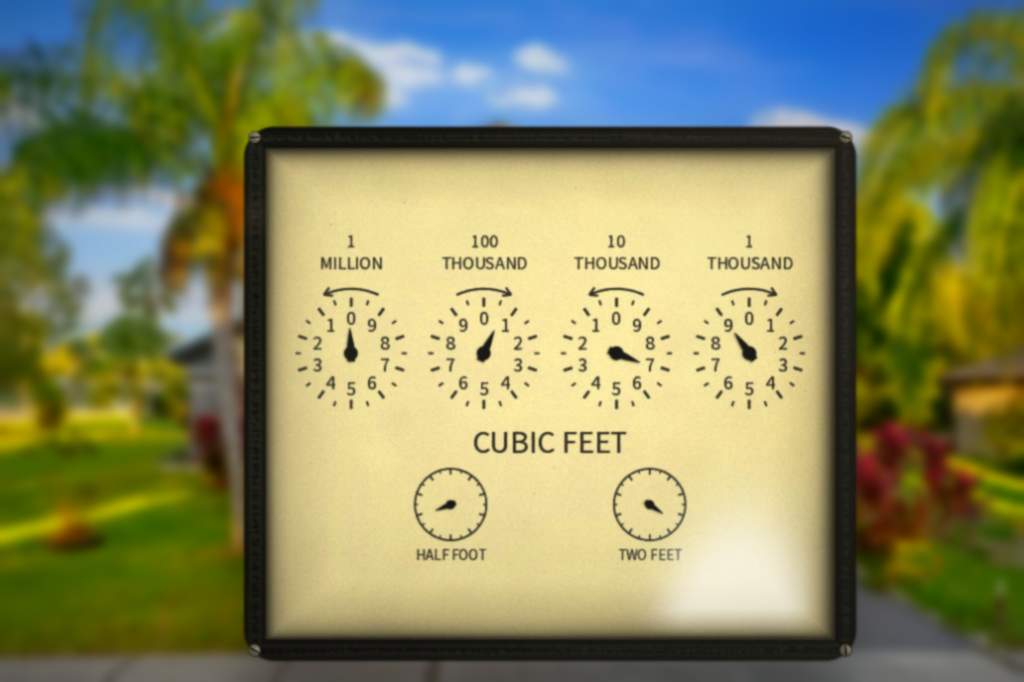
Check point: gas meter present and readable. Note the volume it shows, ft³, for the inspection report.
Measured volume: 6900 ft³
